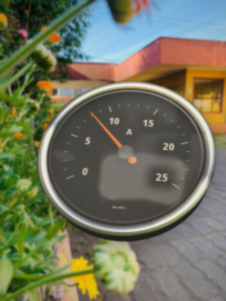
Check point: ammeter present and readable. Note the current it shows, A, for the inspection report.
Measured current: 8 A
